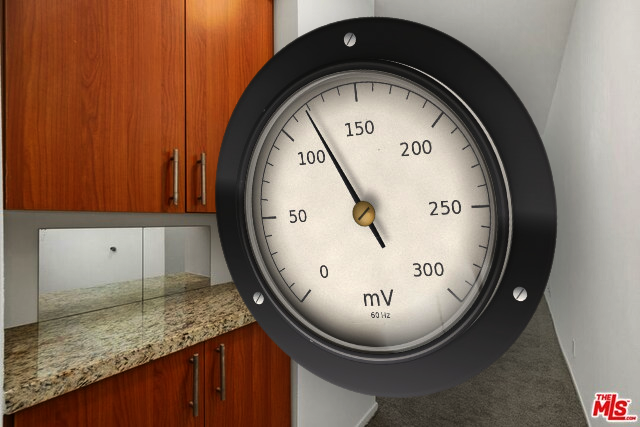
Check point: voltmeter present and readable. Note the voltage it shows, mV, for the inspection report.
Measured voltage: 120 mV
